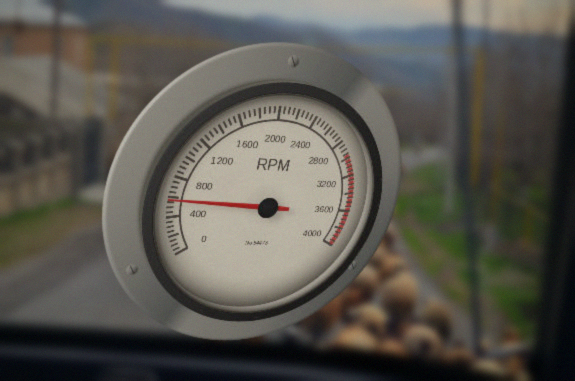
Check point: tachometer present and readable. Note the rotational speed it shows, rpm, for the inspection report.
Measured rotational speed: 600 rpm
